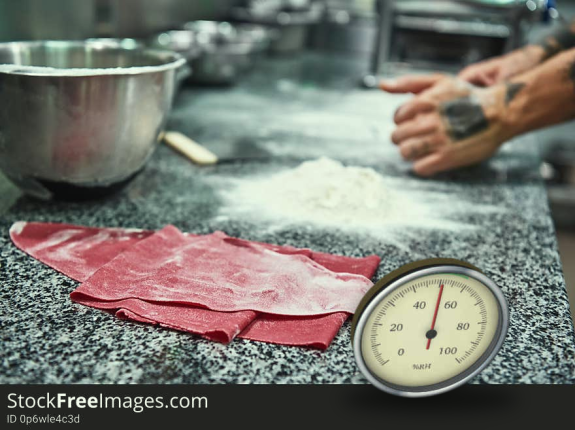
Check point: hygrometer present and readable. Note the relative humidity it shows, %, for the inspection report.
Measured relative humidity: 50 %
